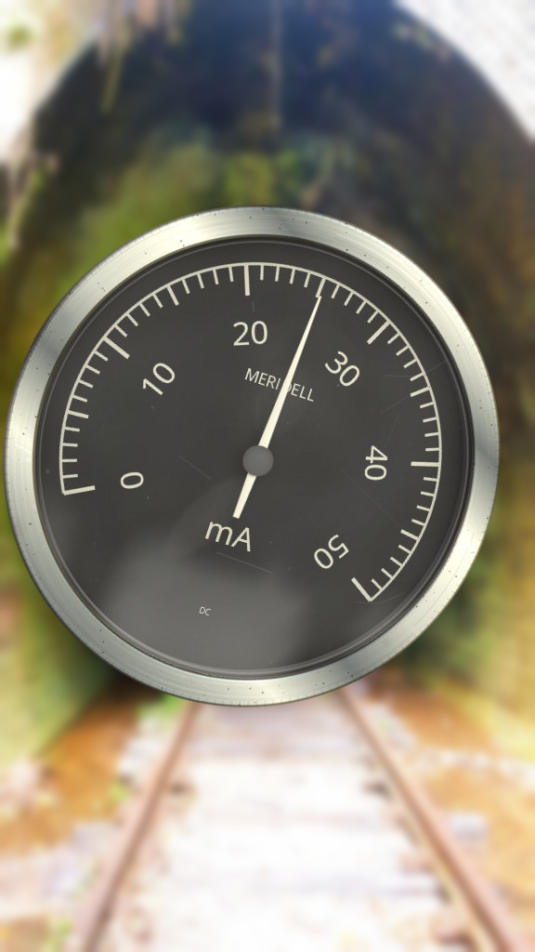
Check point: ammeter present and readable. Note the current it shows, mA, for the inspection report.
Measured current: 25 mA
